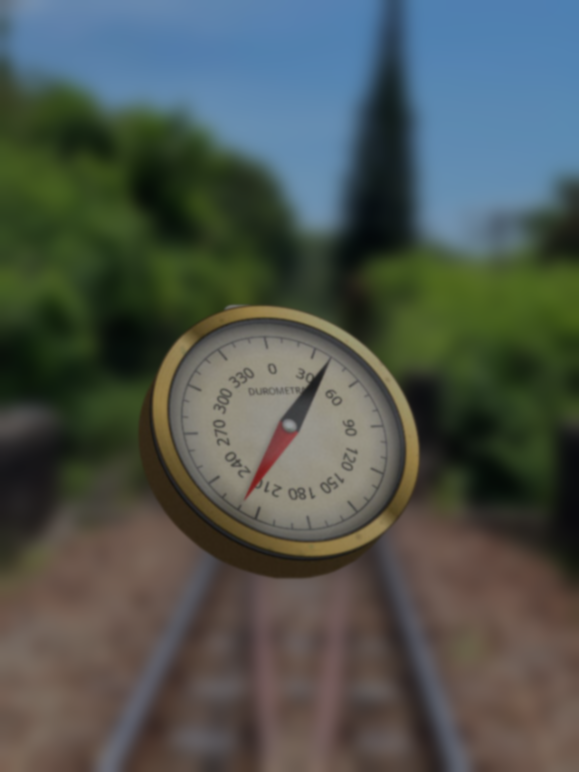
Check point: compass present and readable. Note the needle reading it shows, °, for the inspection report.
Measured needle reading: 220 °
